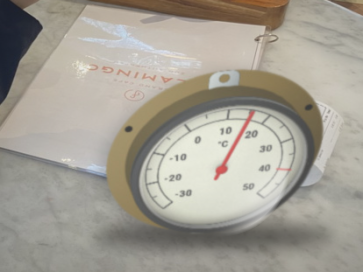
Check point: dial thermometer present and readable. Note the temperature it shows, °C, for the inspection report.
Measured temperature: 15 °C
